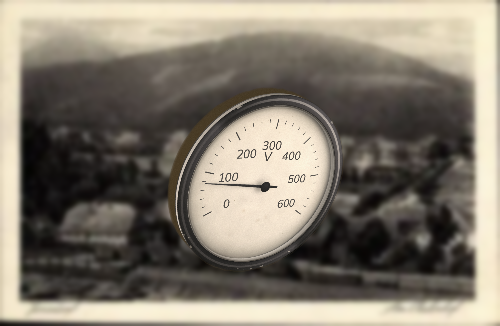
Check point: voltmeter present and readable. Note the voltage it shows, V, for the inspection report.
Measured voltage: 80 V
